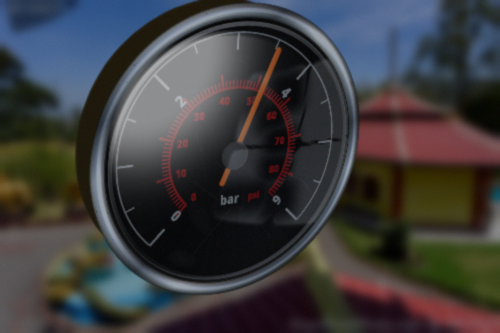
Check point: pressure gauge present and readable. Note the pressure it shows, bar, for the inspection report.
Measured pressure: 3.5 bar
